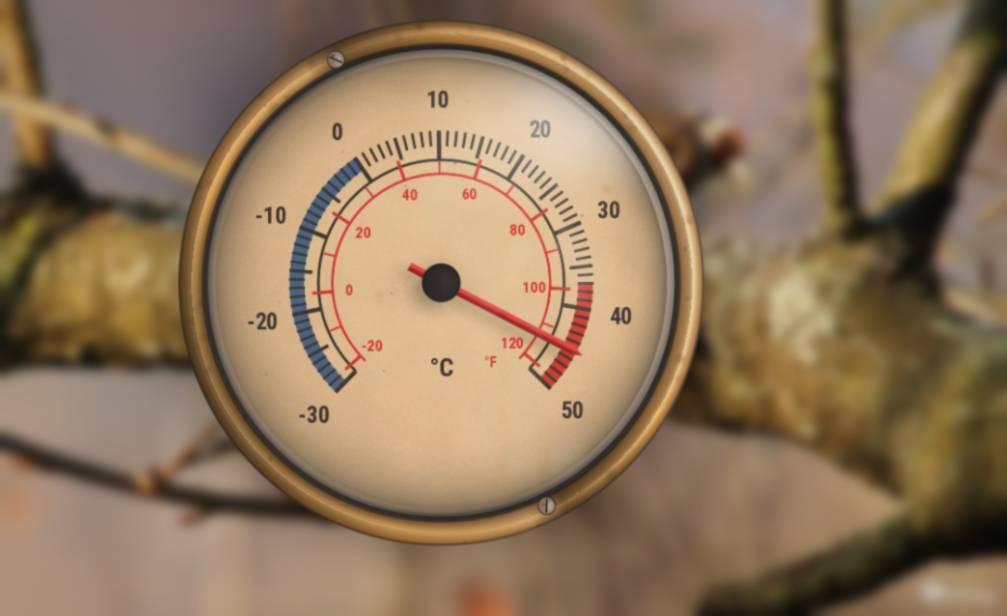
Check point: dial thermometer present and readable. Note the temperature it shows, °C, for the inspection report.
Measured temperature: 45 °C
